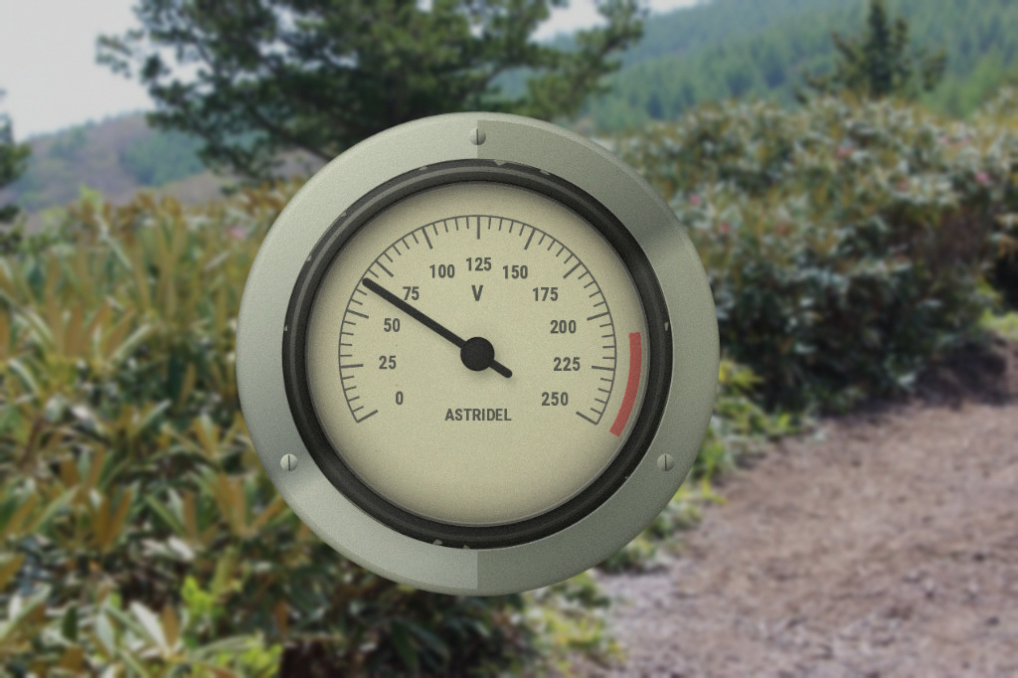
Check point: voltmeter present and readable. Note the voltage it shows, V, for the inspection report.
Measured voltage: 65 V
